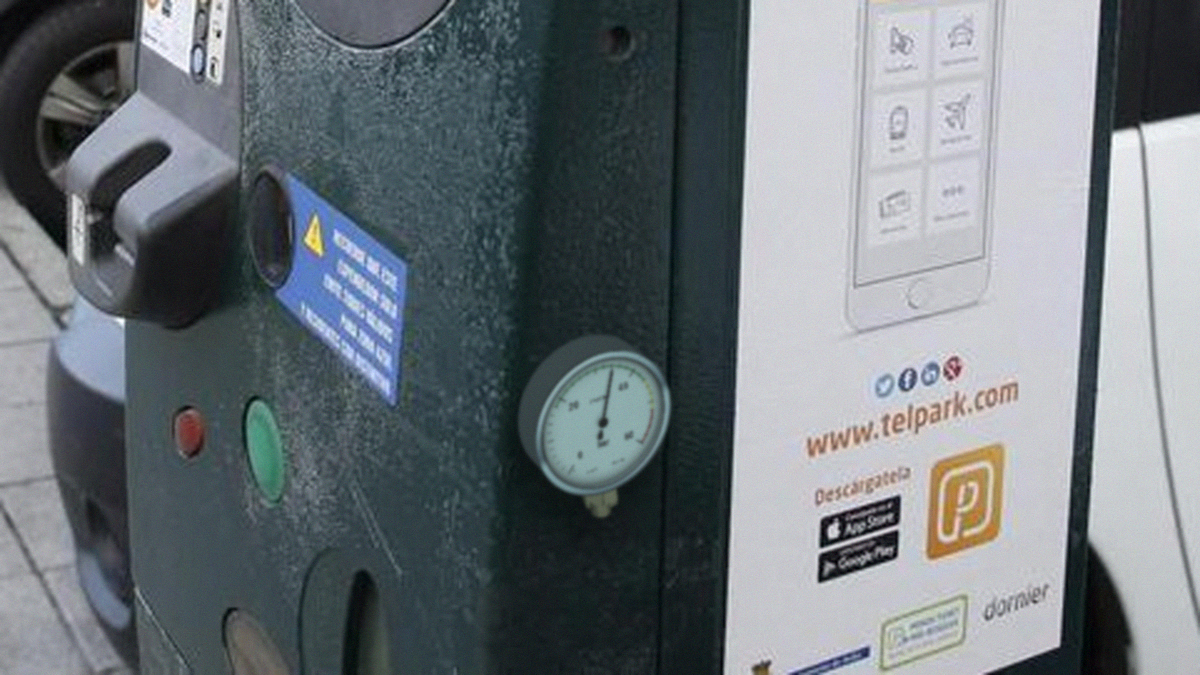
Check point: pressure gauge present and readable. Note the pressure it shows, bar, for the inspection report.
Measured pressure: 34 bar
